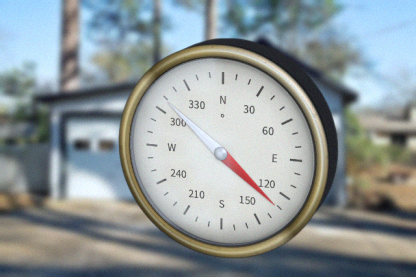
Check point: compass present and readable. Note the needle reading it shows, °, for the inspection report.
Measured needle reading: 130 °
